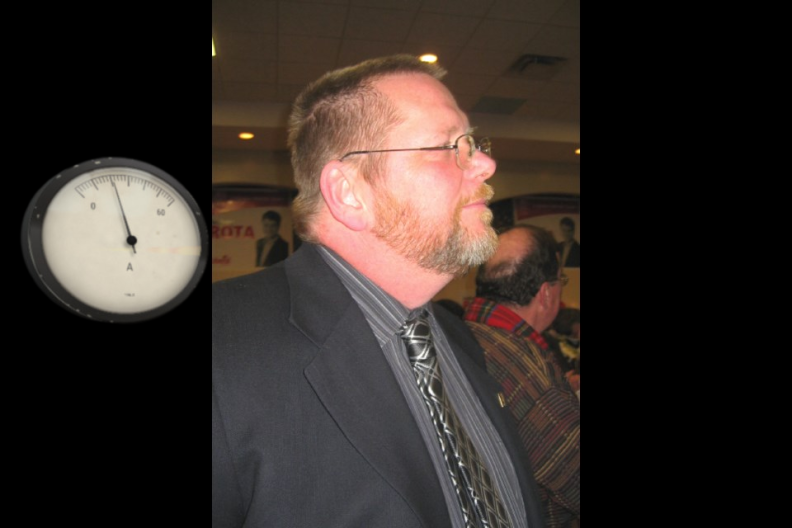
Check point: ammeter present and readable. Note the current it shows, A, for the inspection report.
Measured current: 20 A
